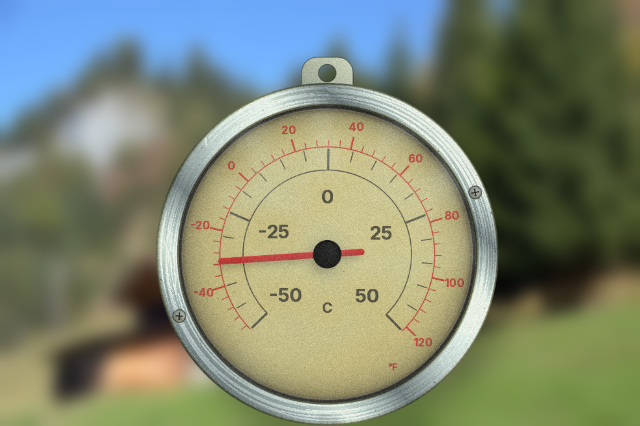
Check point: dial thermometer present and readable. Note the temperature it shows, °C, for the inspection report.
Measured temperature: -35 °C
